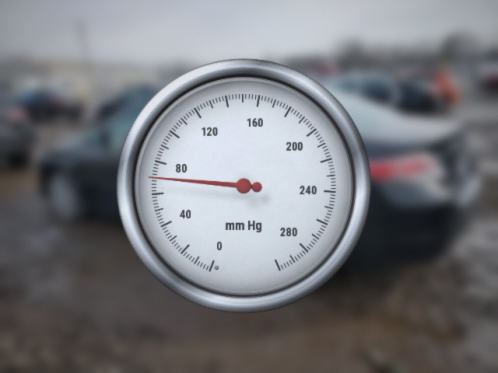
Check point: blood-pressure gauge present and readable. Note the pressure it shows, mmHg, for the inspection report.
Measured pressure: 70 mmHg
